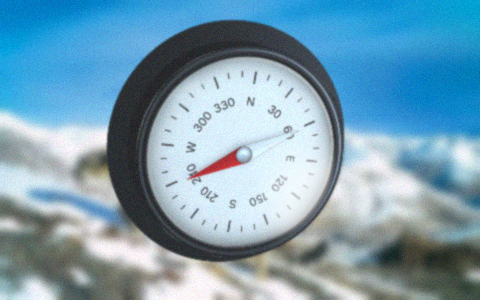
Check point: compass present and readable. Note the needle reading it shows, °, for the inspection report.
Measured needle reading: 240 °
